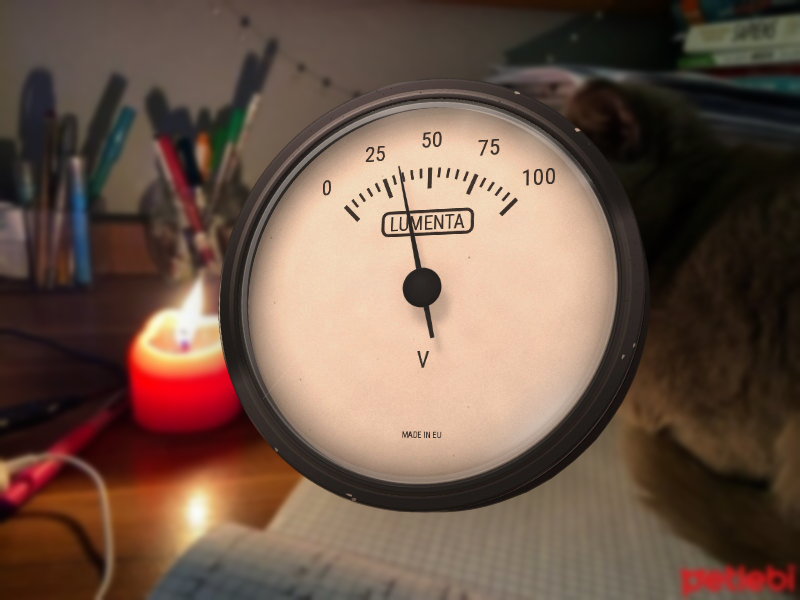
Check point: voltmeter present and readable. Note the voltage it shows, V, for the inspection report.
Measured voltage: 35 V
